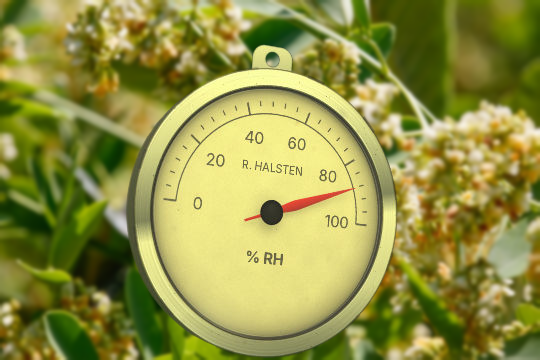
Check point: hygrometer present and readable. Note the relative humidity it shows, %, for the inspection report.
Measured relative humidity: 88 %
